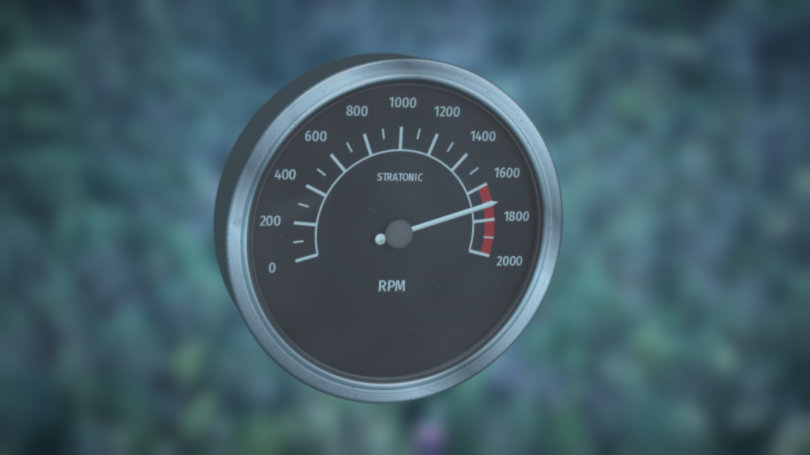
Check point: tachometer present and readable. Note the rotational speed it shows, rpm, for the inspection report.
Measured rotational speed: 1700 rpm
